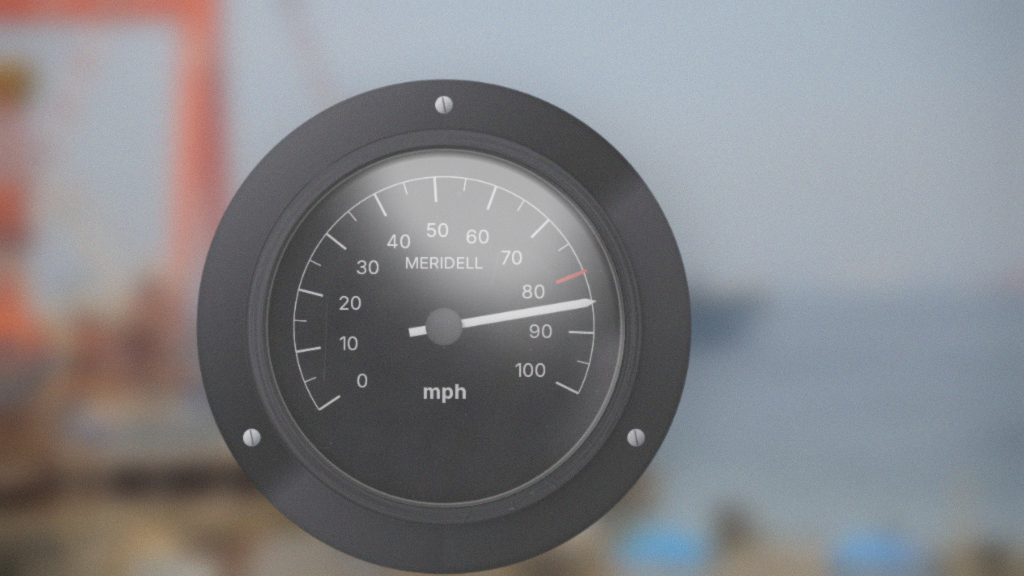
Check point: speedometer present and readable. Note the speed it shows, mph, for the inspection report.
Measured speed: 85 mph
